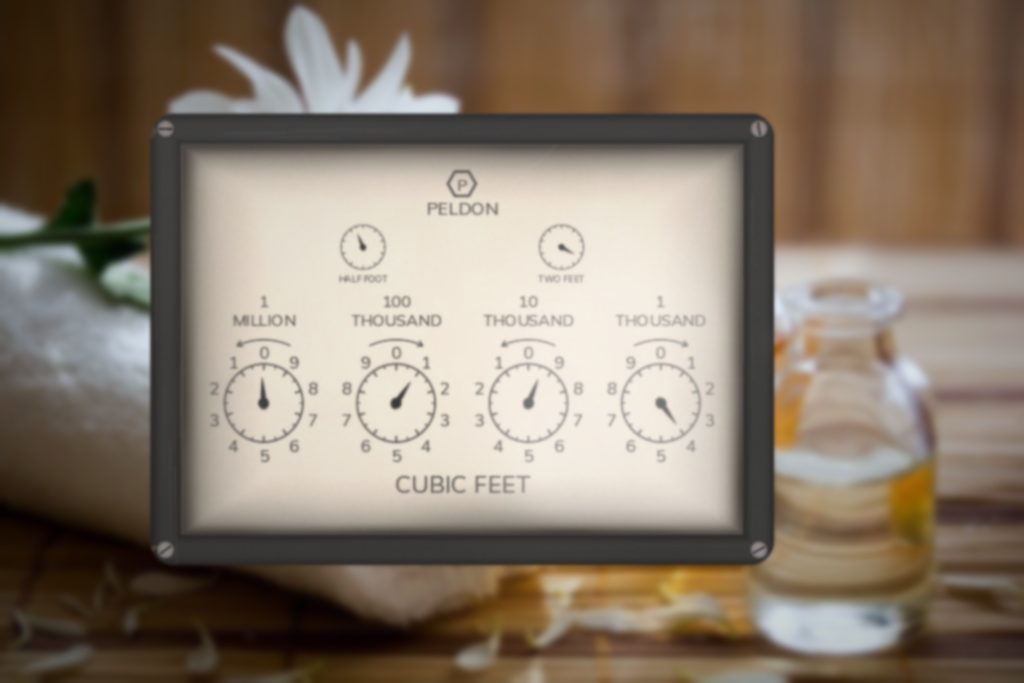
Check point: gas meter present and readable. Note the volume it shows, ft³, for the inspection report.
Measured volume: 9400 ft³
